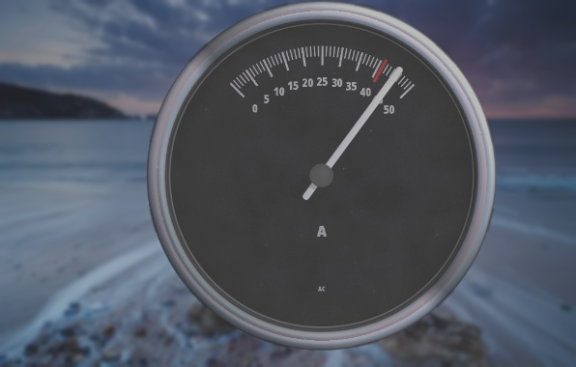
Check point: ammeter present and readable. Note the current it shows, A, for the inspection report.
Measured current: 45 A
